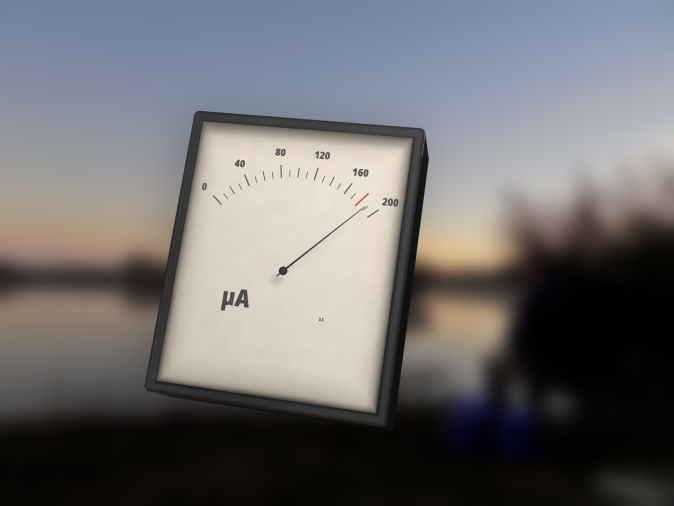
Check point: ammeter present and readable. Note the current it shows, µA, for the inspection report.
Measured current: 190 µA
